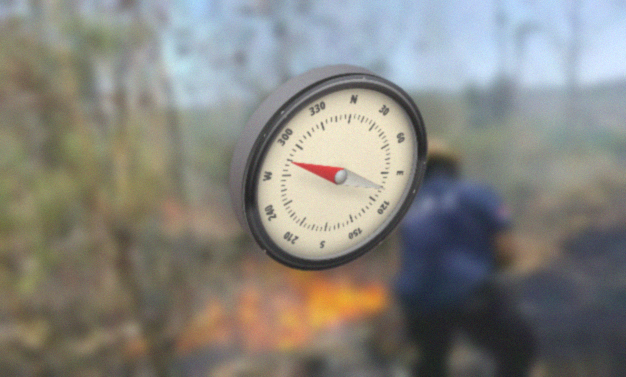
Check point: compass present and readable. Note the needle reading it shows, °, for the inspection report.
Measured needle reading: 285 °
